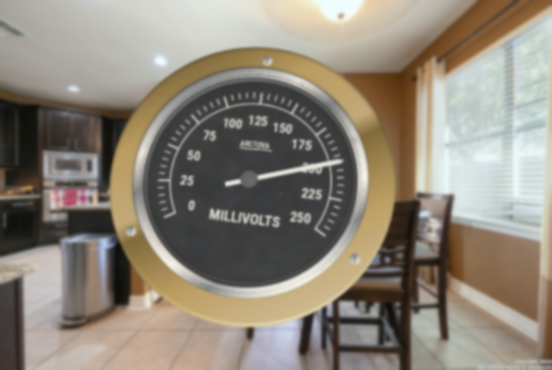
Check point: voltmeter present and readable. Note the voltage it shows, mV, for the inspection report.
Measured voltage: 200 mV
